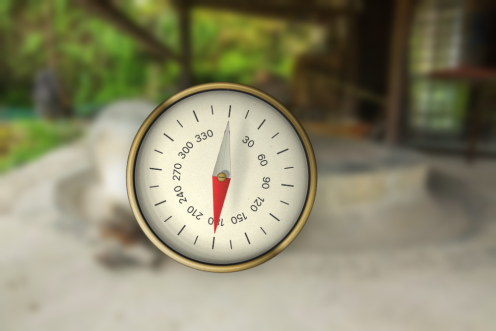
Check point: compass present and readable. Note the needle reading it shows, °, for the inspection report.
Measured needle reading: 180 °
